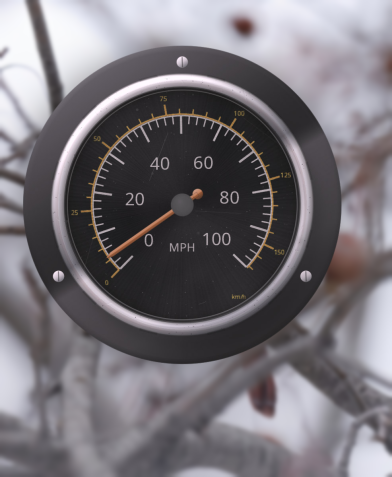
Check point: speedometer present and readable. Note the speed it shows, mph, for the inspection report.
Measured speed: 4 mph
